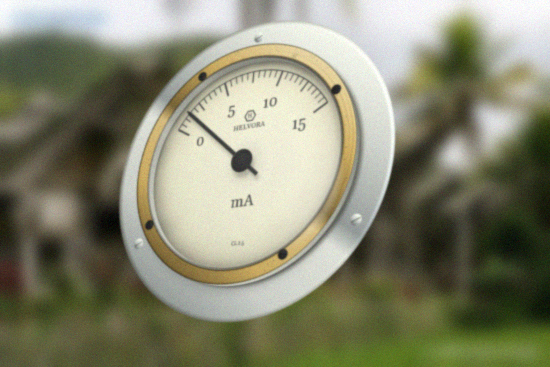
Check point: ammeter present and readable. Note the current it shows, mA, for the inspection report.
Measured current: 1.5 mA
